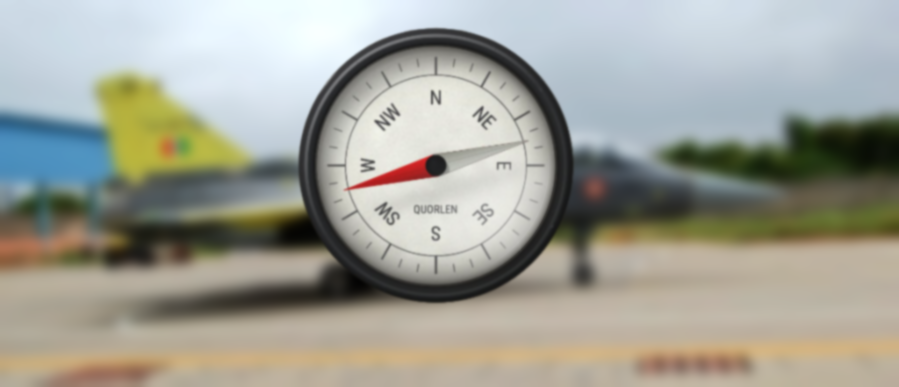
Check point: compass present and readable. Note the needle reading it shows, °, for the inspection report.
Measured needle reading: 255 °
